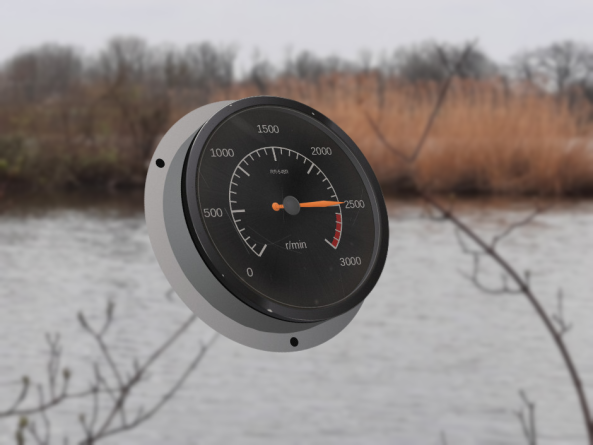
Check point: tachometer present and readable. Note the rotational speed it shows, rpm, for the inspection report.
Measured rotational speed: 2500 rpm
